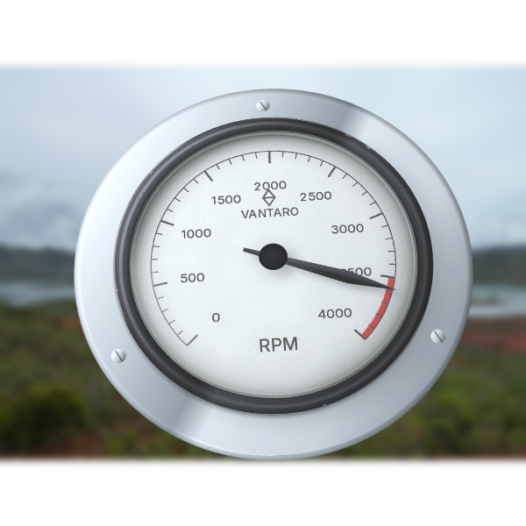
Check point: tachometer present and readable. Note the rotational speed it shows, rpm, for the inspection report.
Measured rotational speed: 3600 rpm
